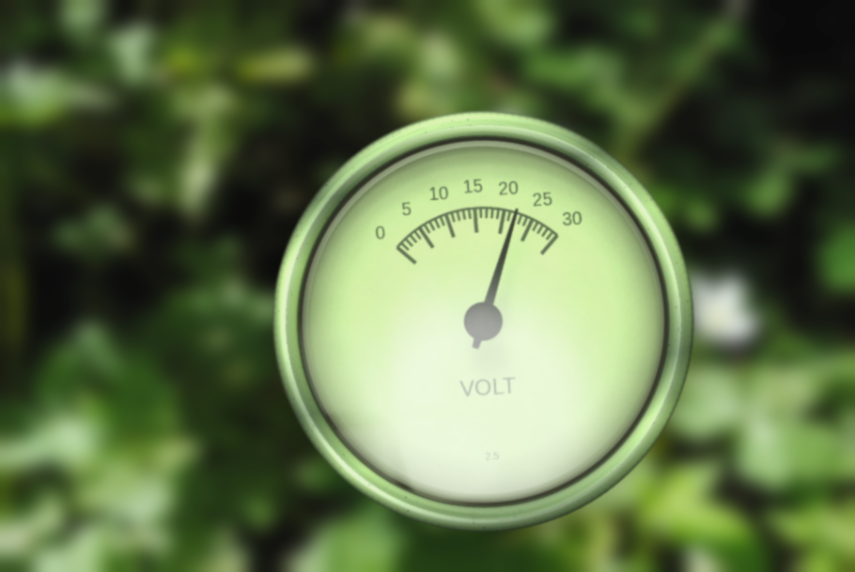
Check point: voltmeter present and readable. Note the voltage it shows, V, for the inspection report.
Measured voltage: 22 V
